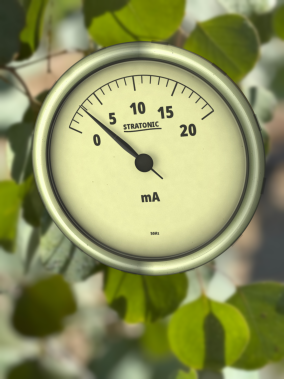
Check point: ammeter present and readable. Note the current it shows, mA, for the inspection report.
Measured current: 3 mA
